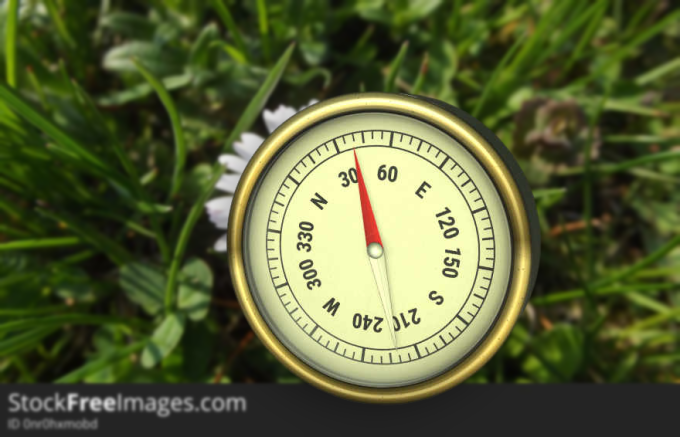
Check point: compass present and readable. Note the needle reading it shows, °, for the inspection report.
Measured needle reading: 40 °
